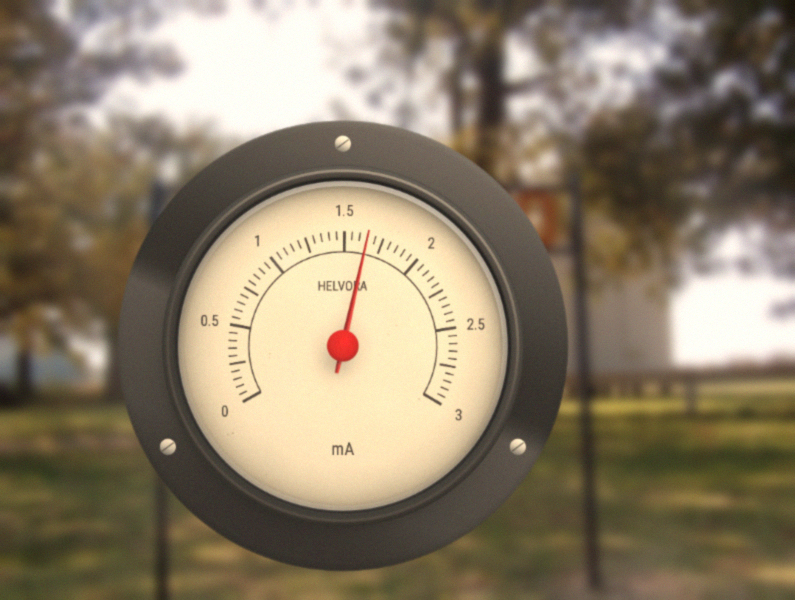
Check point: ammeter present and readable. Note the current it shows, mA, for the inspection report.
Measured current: 1.65 mA
